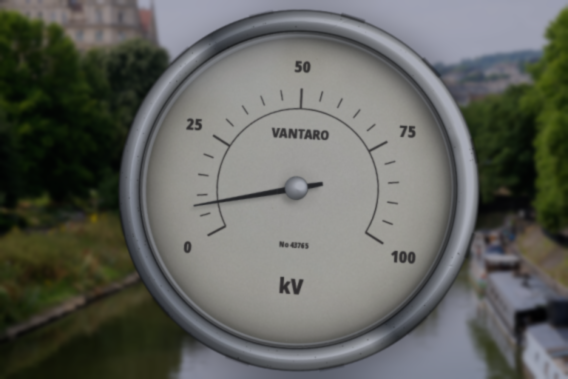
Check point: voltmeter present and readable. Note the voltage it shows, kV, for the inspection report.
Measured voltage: 7.5 kV
